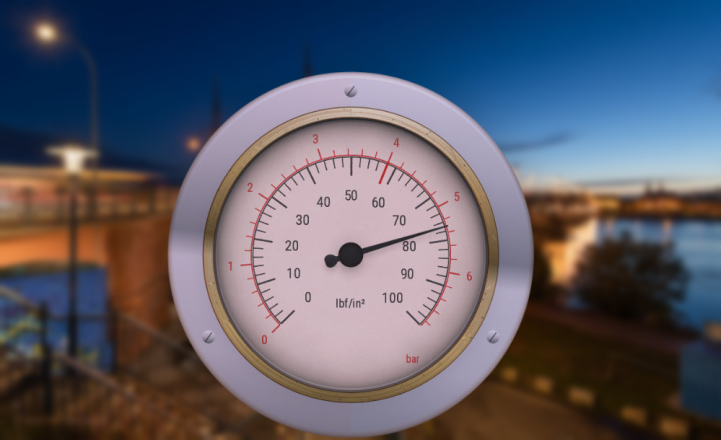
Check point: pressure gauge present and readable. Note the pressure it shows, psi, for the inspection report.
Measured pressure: 77 psi
